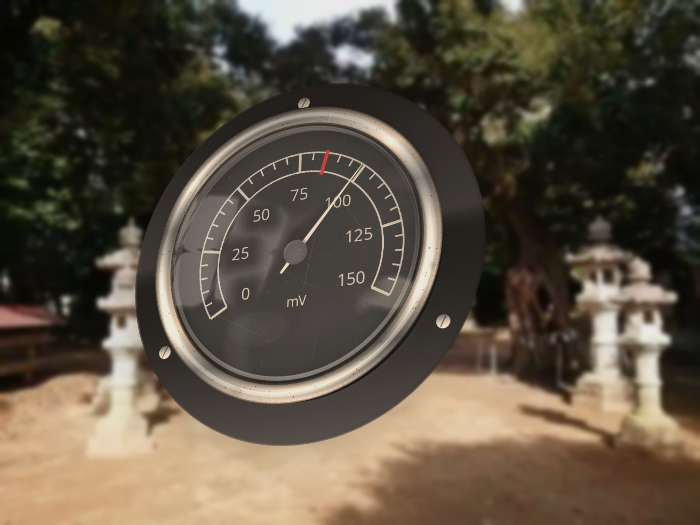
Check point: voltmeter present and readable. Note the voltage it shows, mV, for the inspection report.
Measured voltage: 100 mV
